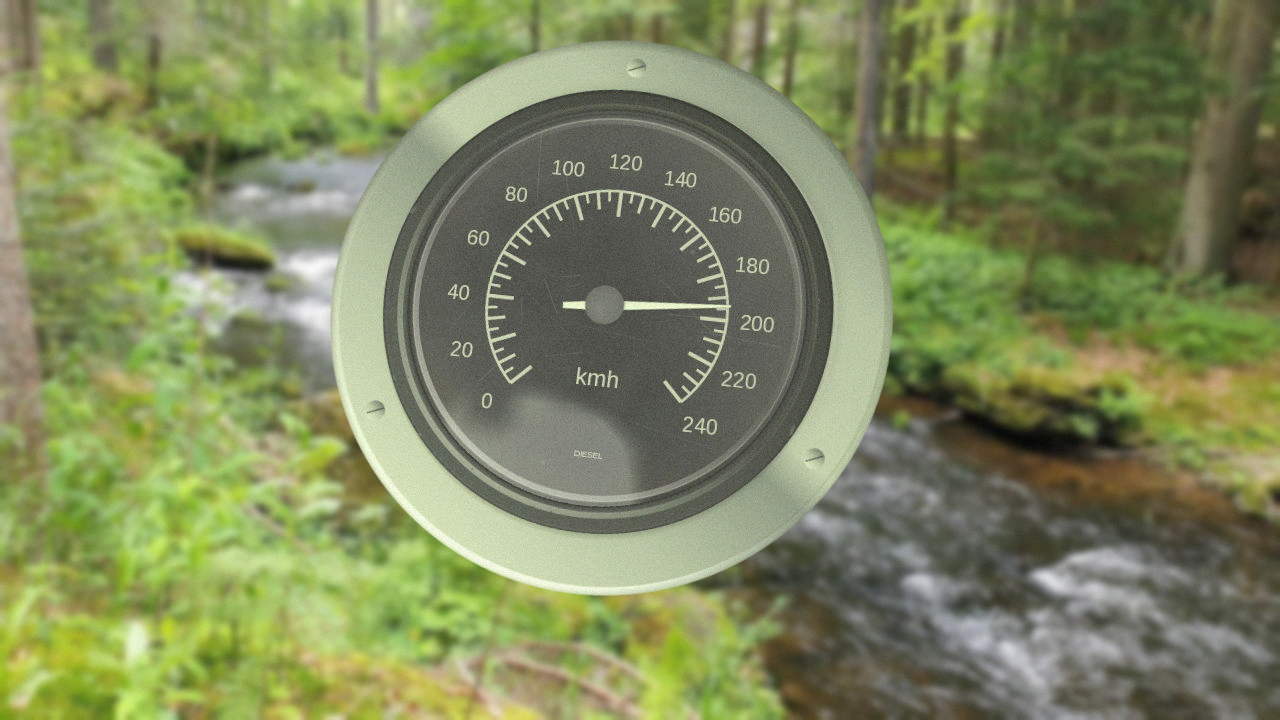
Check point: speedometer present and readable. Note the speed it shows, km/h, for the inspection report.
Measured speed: 195 km/h
